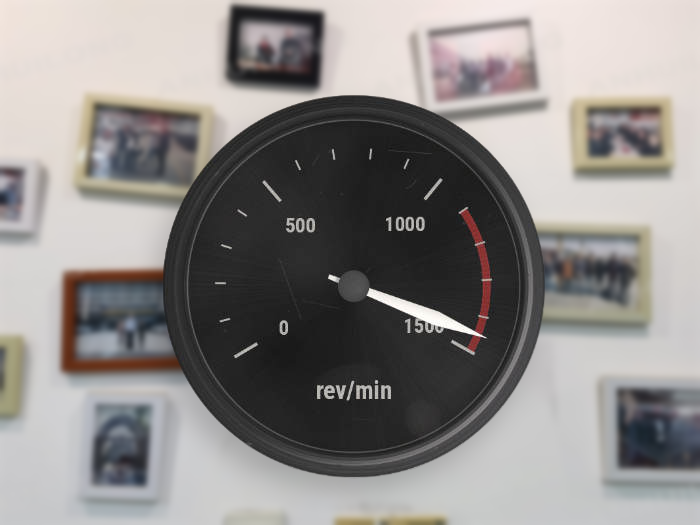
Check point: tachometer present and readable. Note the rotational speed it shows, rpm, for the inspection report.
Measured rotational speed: 1450 rpm
